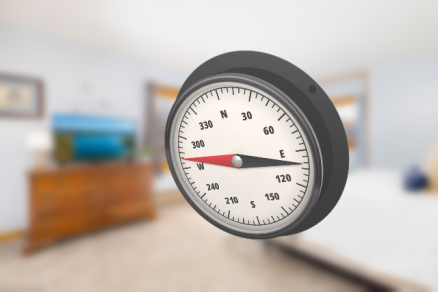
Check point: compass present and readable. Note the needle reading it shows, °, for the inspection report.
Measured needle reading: 280 °
